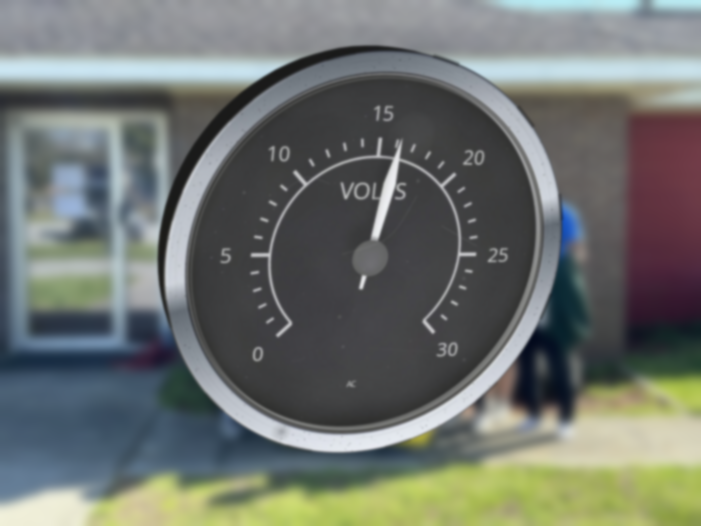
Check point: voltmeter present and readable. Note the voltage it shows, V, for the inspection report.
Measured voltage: 16 V
